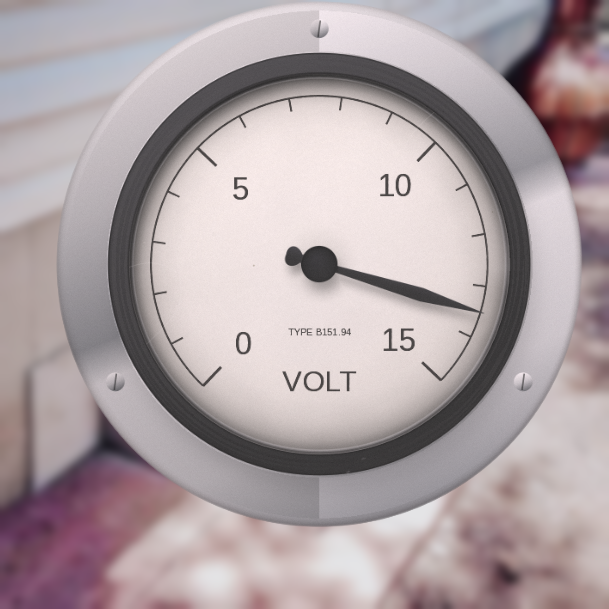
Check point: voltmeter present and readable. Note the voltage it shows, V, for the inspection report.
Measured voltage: 13.5 V
